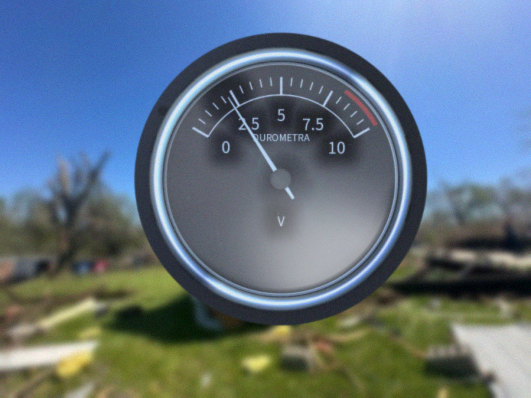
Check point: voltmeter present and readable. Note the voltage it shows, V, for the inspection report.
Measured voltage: 2.25 V
